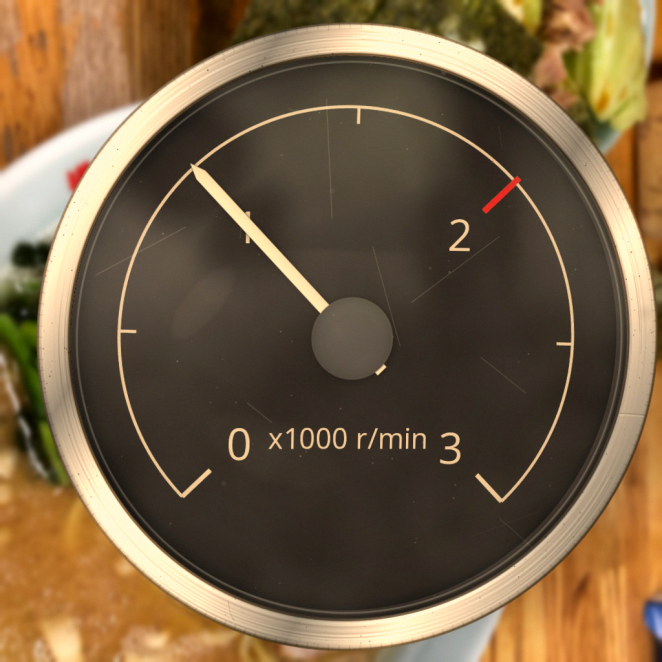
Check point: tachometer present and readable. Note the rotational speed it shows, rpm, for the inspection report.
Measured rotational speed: 1000 rpm
